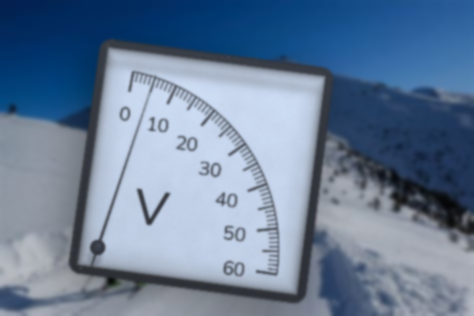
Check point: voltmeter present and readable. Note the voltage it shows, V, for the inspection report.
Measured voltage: 5 V
